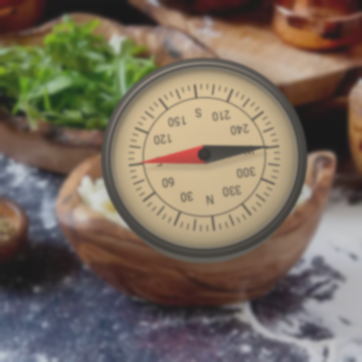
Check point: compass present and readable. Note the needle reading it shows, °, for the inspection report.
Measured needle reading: 90 °
